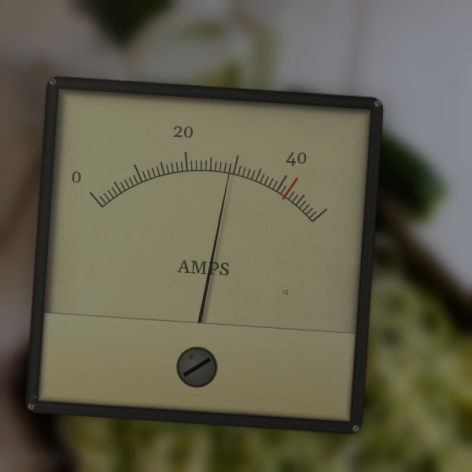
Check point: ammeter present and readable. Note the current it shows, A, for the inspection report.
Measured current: 29 A
